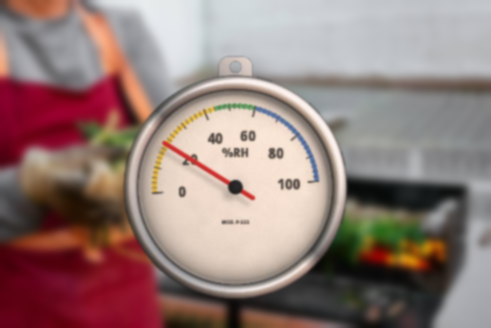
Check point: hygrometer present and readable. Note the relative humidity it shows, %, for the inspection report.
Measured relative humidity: 20 %
